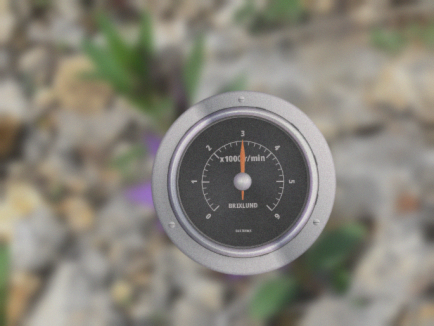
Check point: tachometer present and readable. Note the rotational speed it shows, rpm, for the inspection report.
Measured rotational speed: 3000 rpm
